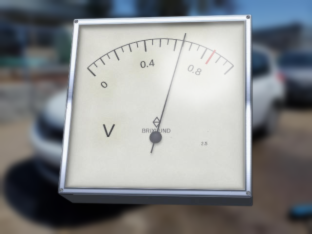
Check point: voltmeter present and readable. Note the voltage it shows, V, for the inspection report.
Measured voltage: 0.65 V
